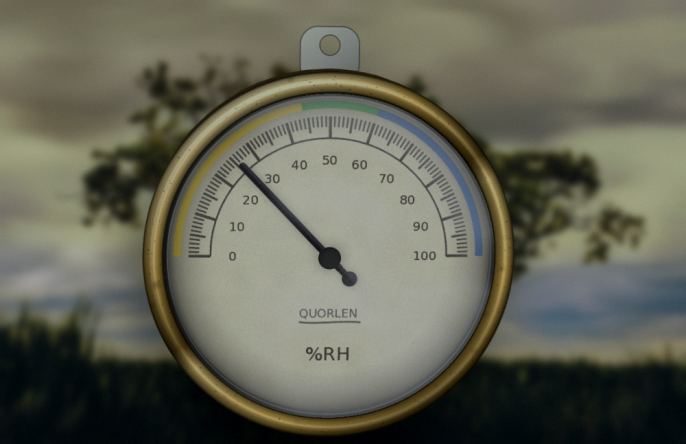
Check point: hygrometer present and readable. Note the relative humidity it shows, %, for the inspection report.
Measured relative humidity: 26 %
